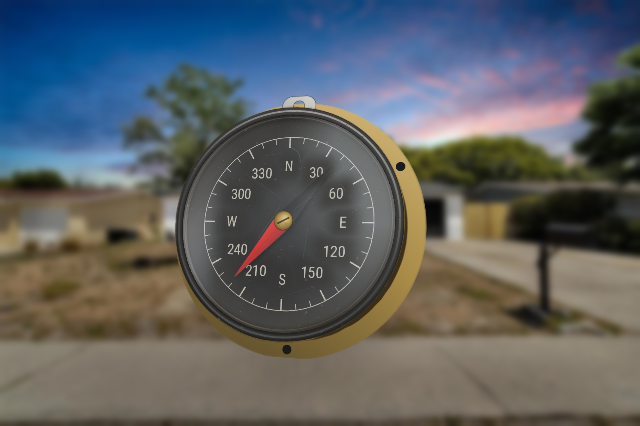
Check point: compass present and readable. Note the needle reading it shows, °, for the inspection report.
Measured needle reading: 220 °
